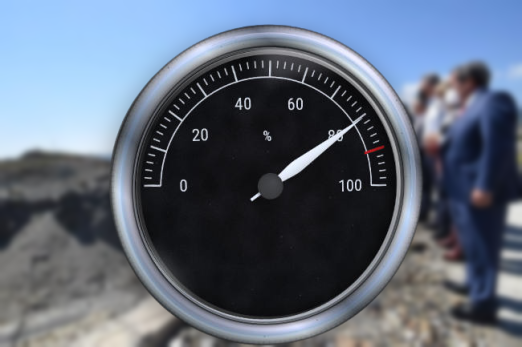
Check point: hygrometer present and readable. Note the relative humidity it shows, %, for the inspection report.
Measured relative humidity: 80 %
